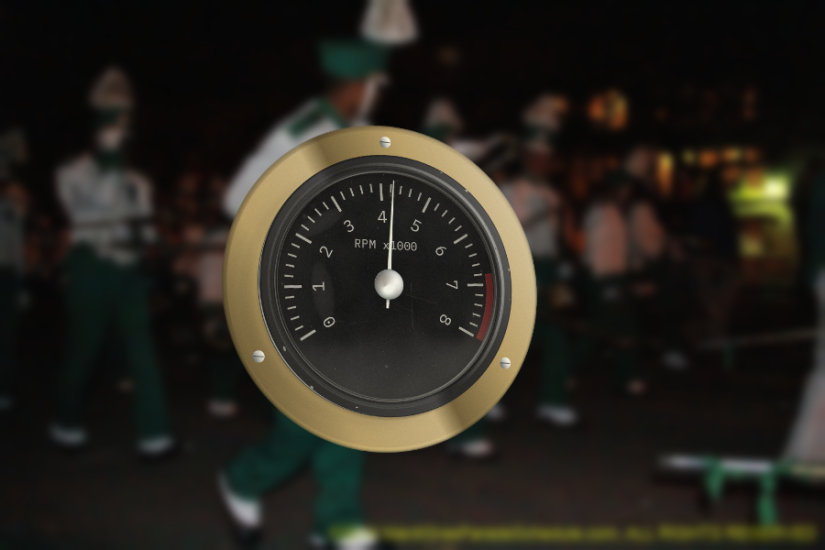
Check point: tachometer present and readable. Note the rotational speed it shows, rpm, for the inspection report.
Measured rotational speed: 4200 rpm
